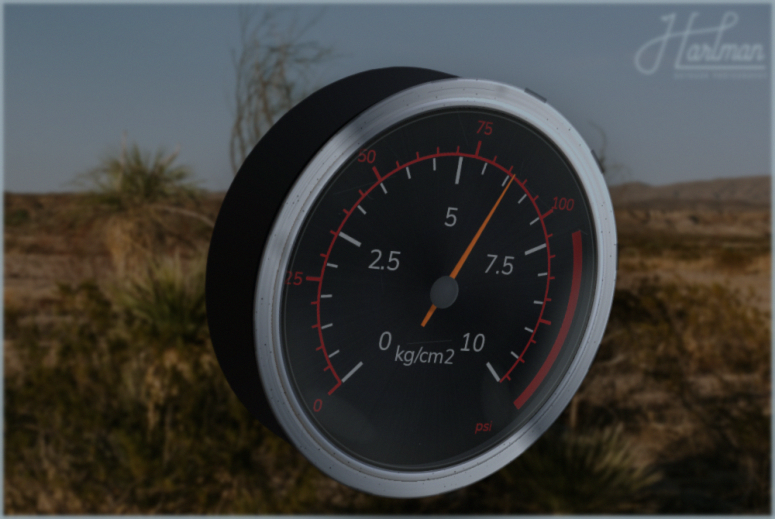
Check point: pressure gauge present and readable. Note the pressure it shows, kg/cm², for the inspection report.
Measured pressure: 6 kg/cm²
